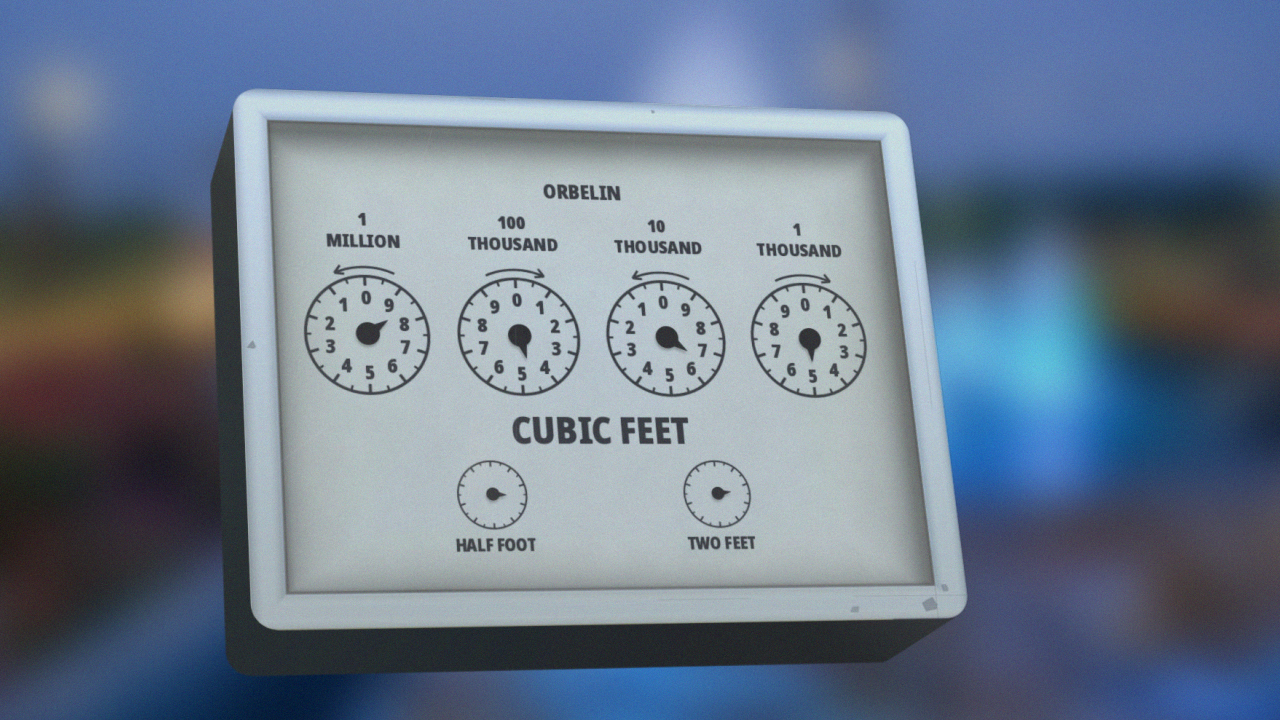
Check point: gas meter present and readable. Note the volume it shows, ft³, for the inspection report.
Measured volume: 846500 ft³
